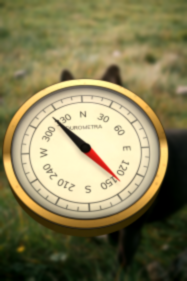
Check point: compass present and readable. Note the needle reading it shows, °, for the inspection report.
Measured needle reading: 140 °
